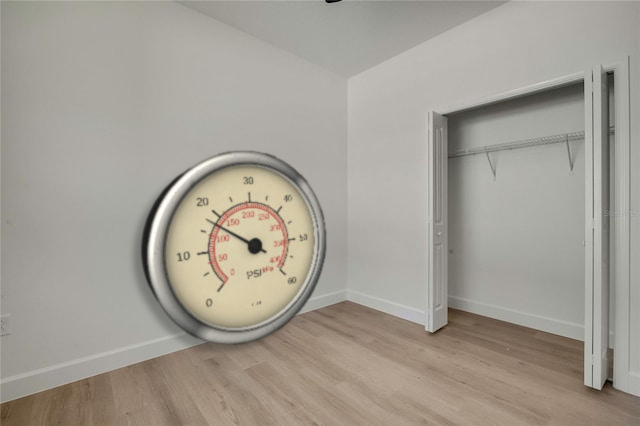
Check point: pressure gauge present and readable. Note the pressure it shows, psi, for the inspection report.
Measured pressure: 17.5 psi
